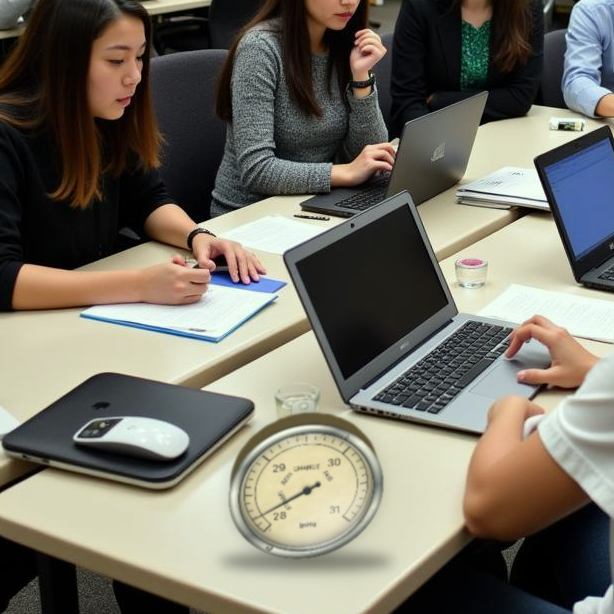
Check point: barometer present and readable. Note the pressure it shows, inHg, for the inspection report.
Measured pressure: 28.2 inHg
